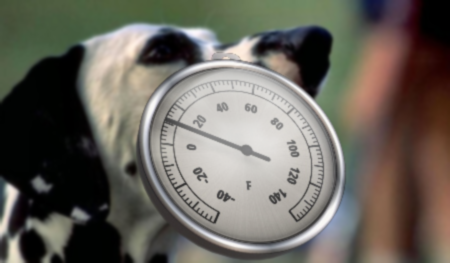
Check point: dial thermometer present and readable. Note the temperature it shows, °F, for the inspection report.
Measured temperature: 10 °F
